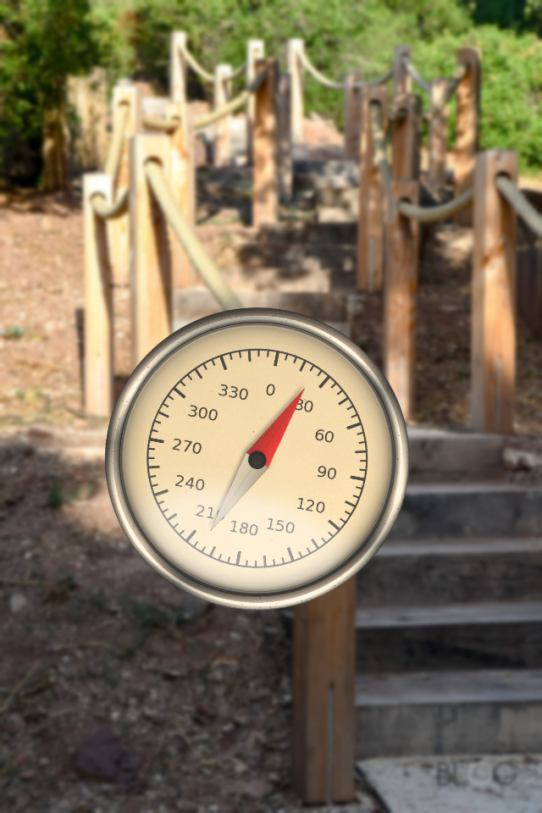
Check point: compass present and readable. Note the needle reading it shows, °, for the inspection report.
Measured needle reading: 22.5 °
